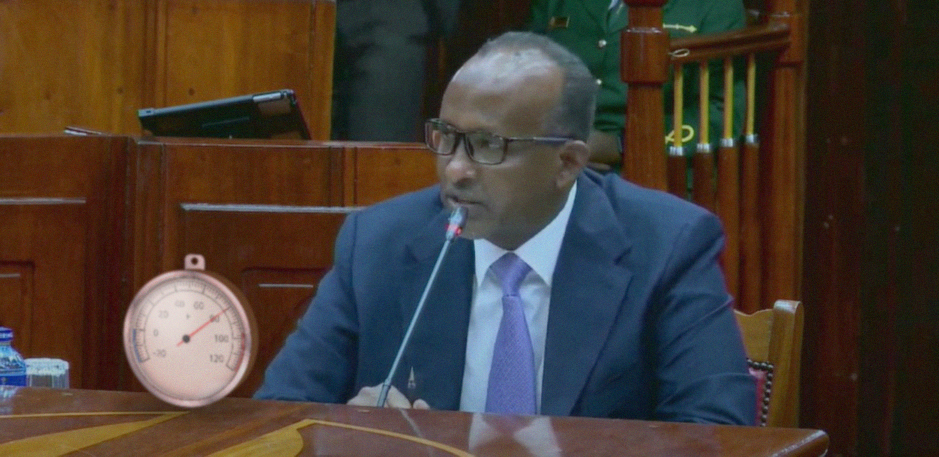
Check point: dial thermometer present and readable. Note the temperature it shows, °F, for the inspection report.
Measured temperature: 80 °F
